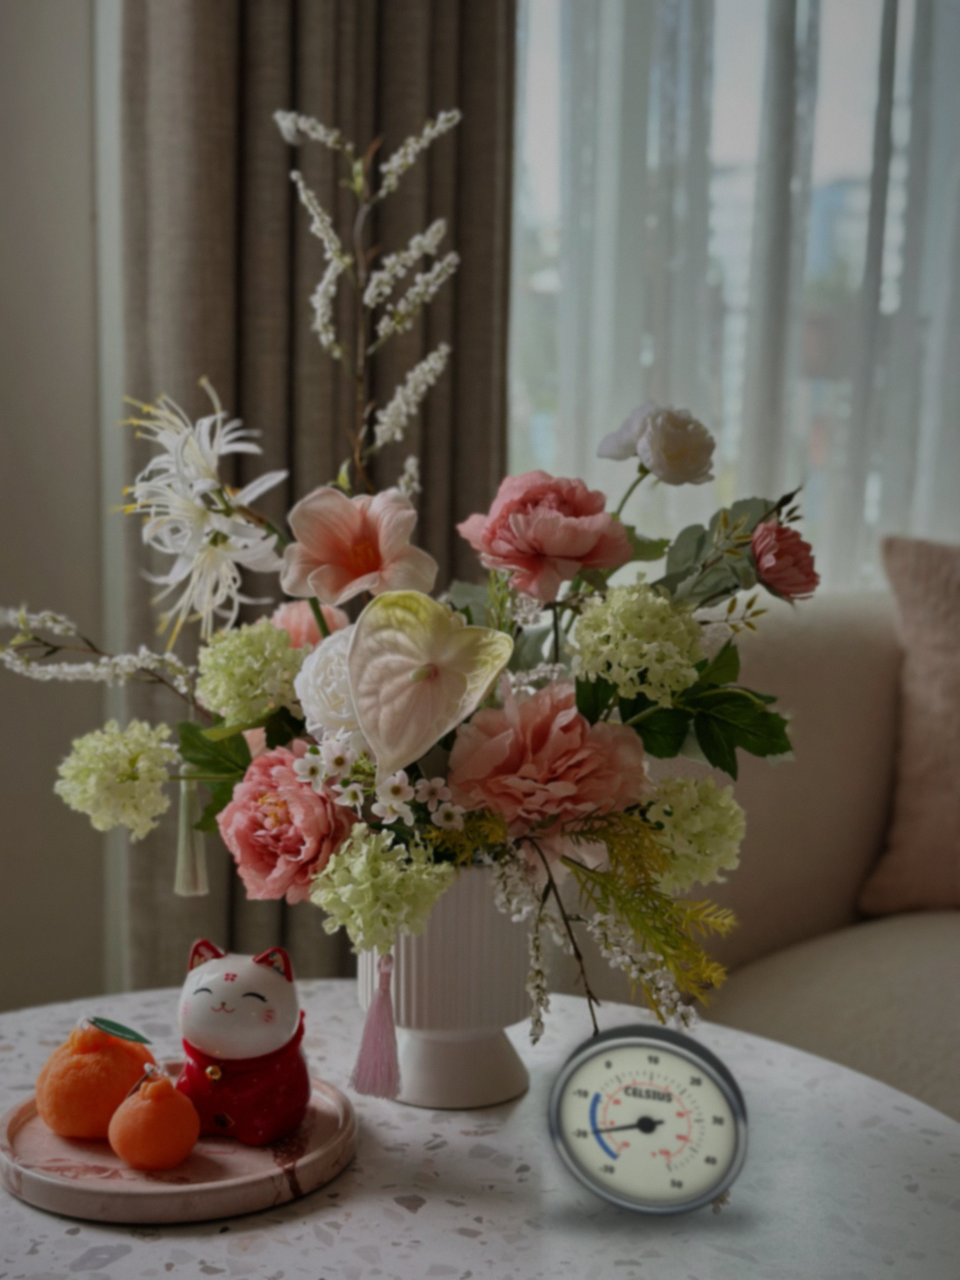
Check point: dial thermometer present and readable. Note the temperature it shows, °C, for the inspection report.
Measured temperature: -20 °C
